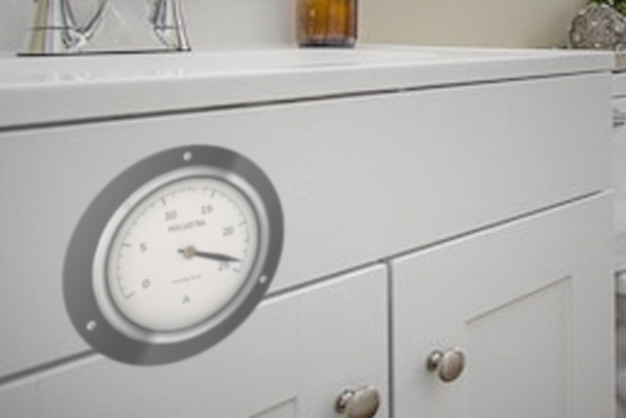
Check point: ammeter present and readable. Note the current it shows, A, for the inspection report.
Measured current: 24 A
